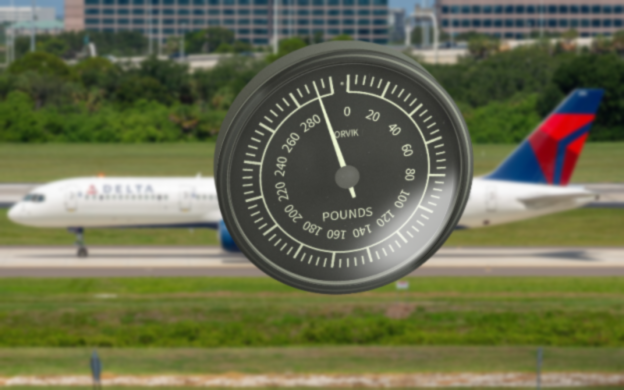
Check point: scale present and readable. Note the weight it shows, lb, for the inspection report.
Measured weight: 292 lb
